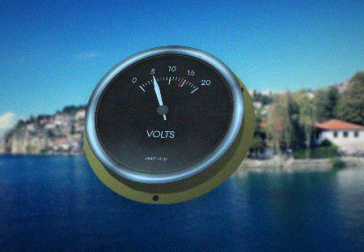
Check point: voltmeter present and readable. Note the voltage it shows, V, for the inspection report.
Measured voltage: 5 V
